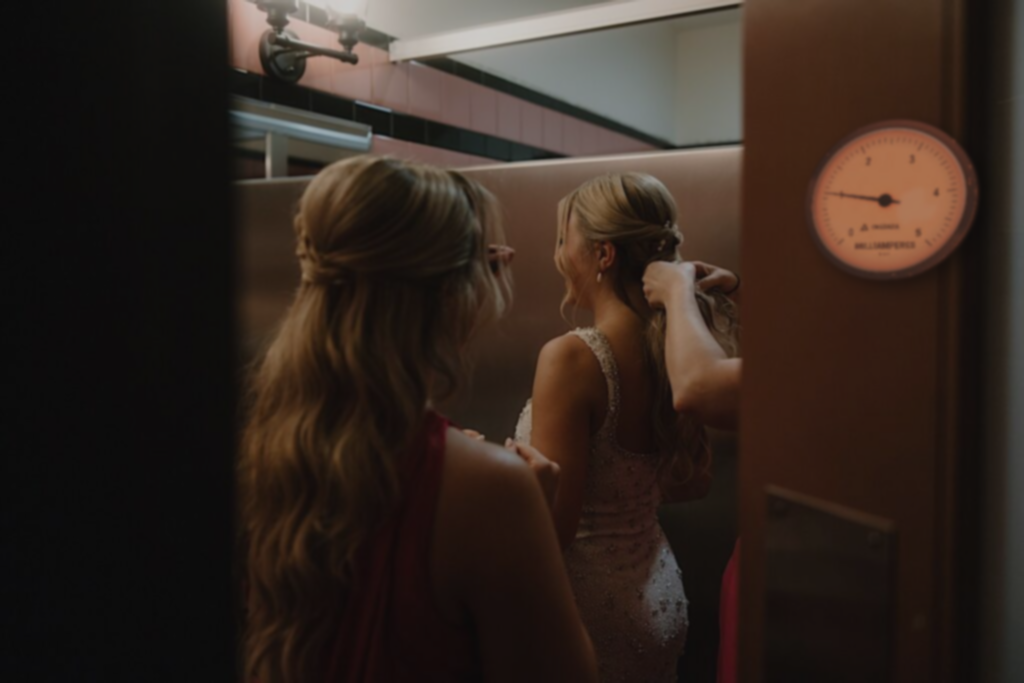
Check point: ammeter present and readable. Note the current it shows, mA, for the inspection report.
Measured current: 1 mA
